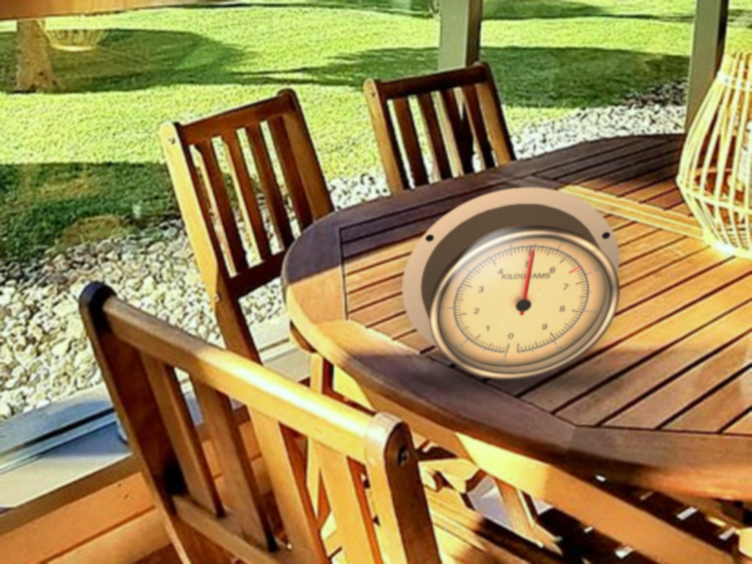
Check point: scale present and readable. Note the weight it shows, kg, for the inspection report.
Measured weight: 5 kg
